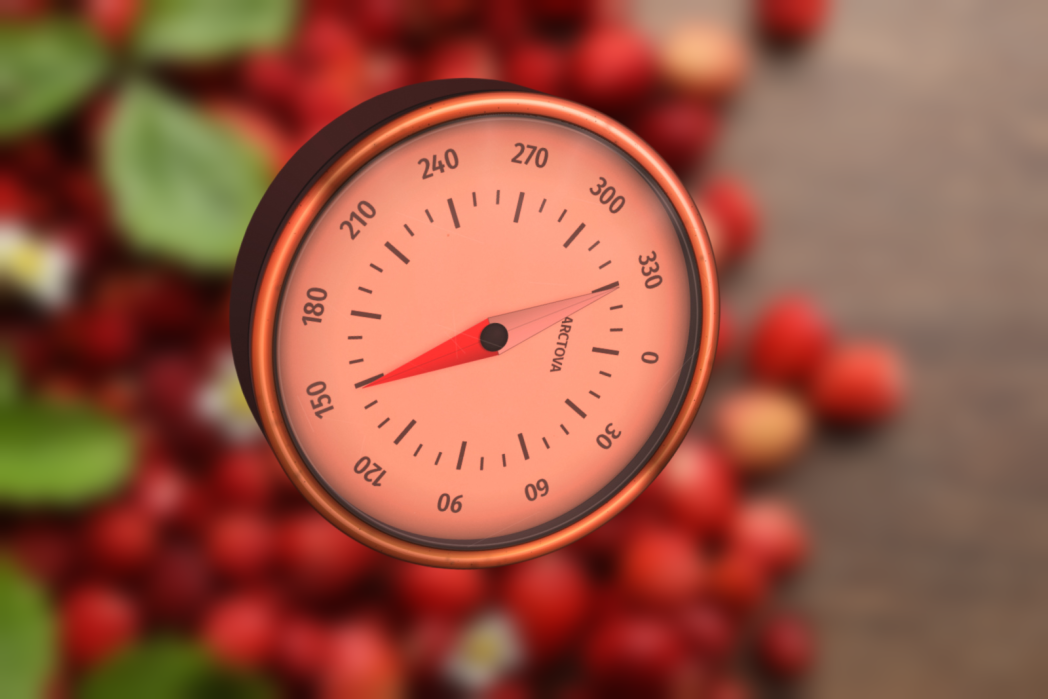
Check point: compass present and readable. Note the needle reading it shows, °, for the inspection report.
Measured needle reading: 150 °
